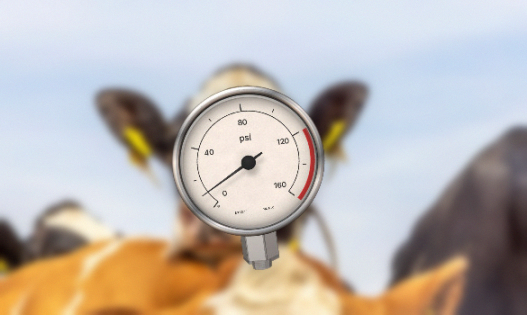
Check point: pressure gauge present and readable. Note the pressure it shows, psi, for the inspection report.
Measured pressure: 10 psi
